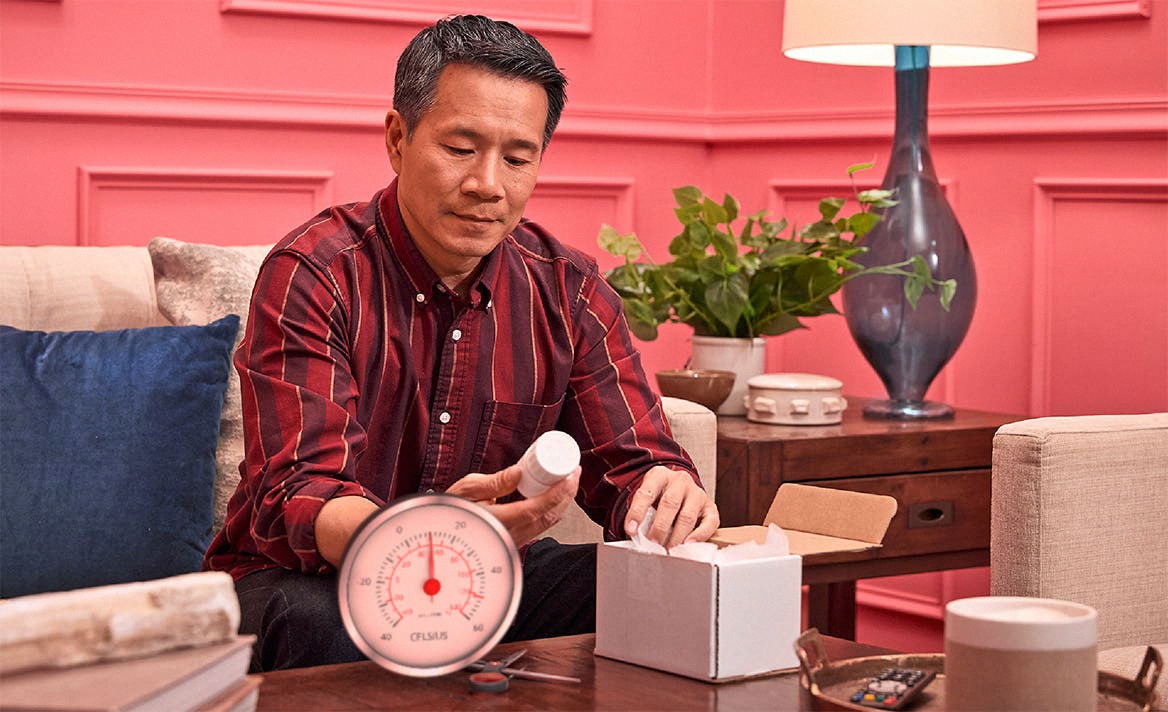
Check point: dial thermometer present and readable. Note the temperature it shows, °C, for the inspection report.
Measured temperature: 10 °C
